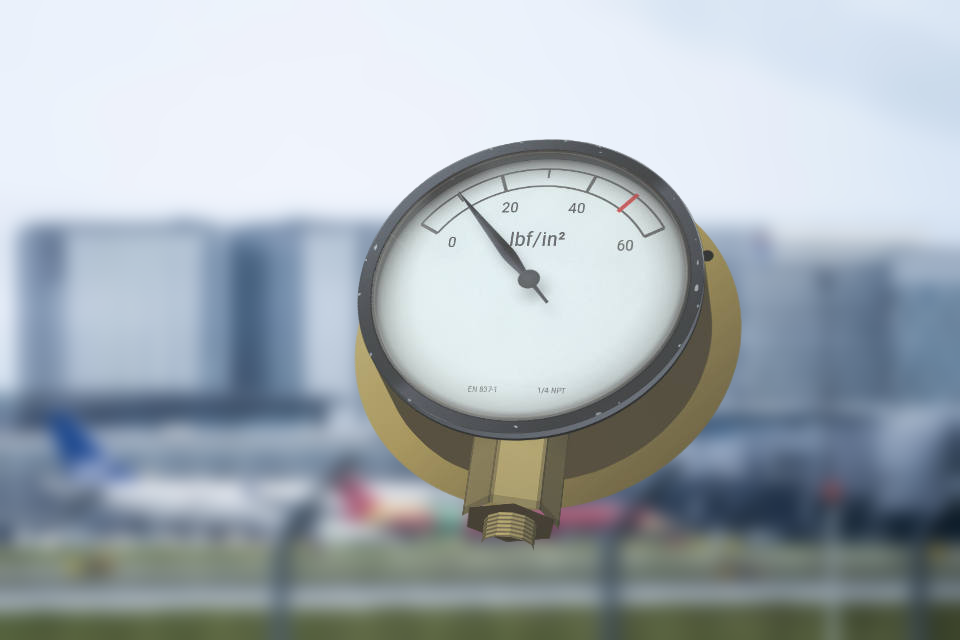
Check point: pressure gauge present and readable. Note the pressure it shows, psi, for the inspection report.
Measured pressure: 10 psi
